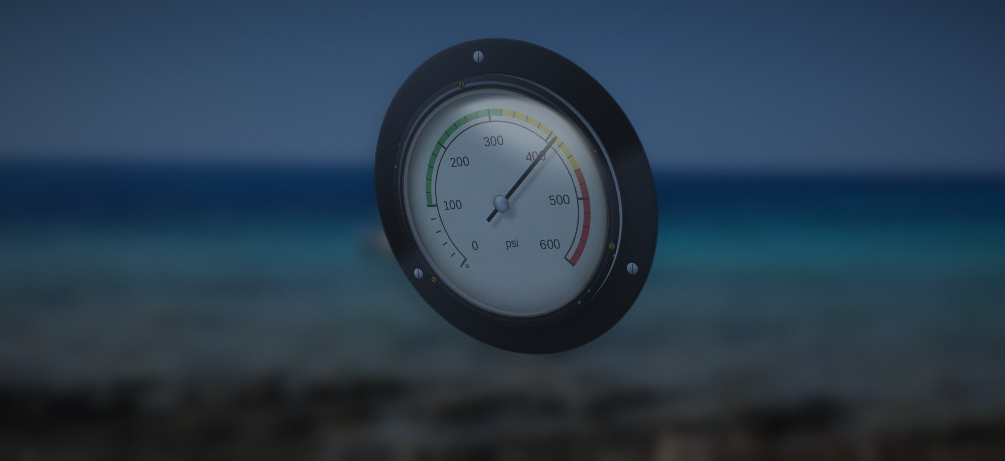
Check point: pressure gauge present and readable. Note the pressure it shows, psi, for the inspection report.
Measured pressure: 410 psi
